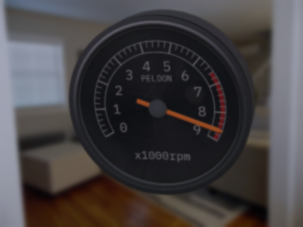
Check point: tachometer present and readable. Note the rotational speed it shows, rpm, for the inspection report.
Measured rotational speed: 8600 rpm
